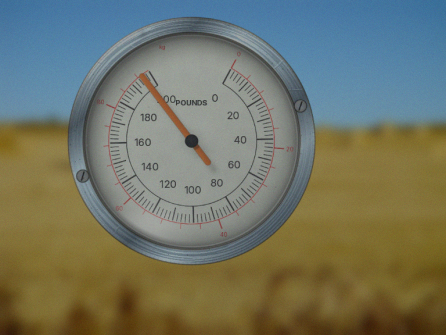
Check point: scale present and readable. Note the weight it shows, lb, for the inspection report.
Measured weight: 196 lb
